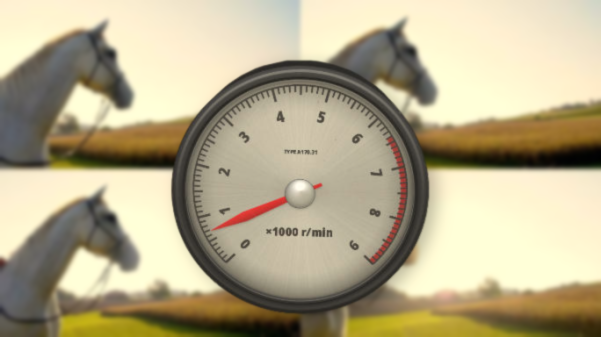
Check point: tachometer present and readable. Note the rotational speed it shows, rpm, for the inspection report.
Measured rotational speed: 700 rpm
